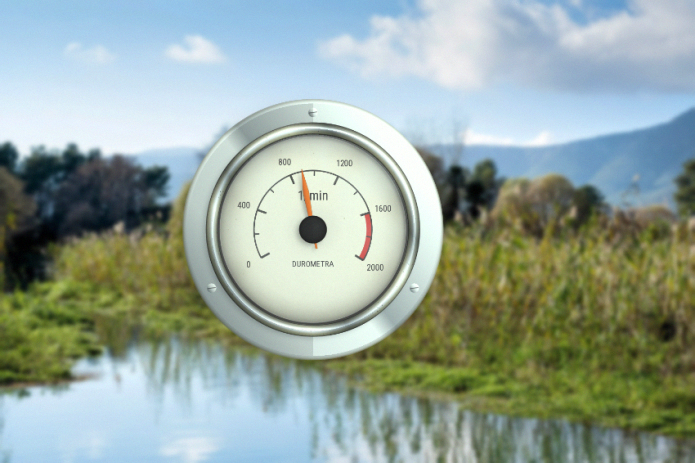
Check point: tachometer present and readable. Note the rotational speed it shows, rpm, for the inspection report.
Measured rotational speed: 900 rpm
